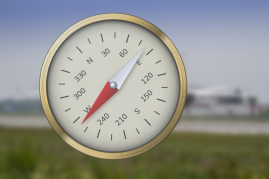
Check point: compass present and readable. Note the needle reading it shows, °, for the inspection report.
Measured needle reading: 262.5 °
